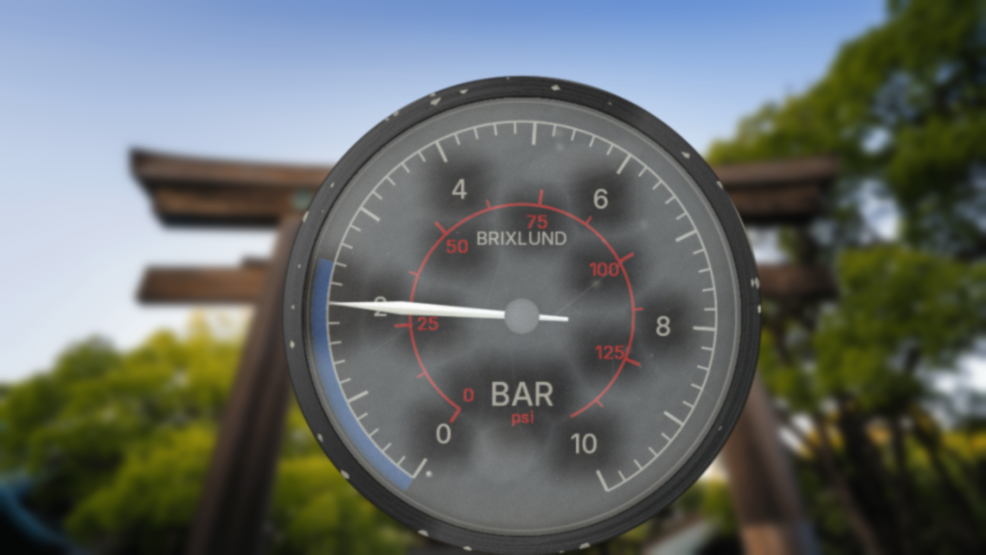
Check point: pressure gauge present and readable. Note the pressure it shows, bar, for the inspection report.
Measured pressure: 2 bar
